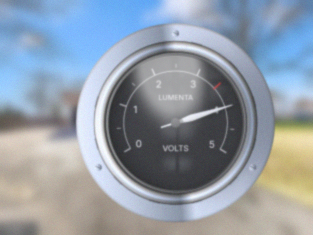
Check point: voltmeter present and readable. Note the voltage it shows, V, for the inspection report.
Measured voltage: 4 V
